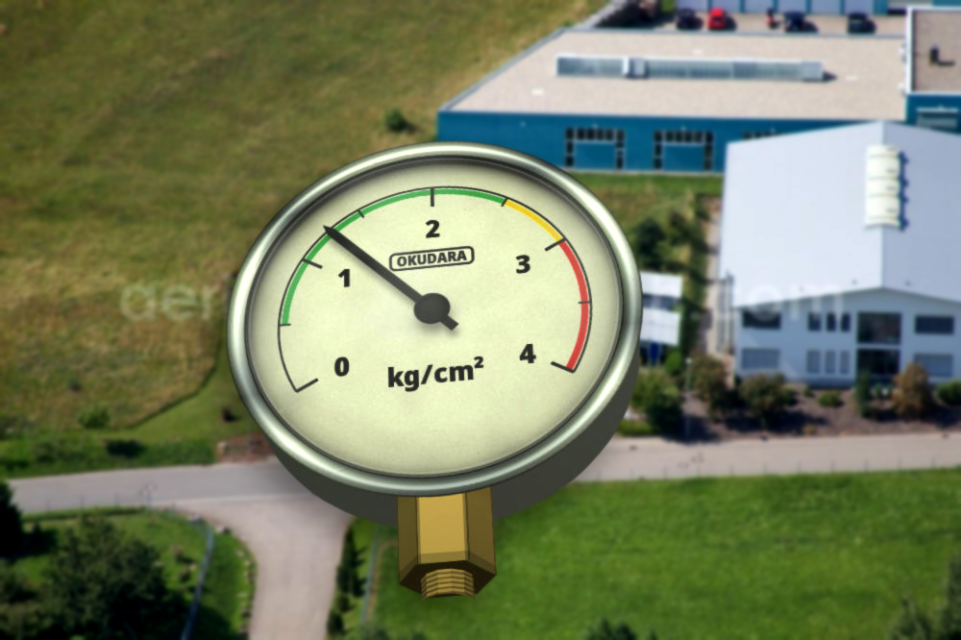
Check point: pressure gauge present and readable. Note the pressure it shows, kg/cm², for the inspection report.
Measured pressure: 1.25 kg/cm²
